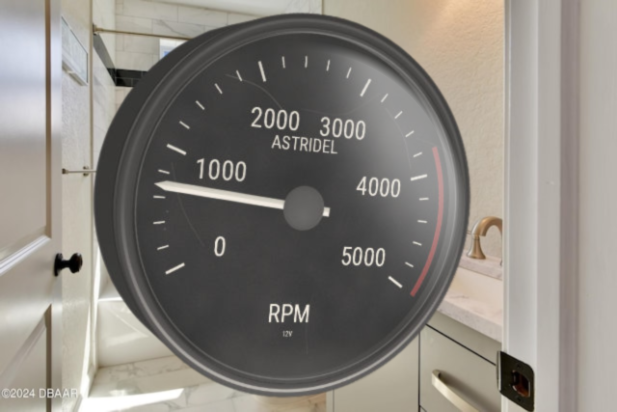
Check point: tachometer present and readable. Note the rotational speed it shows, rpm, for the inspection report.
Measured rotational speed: 700 rpm
